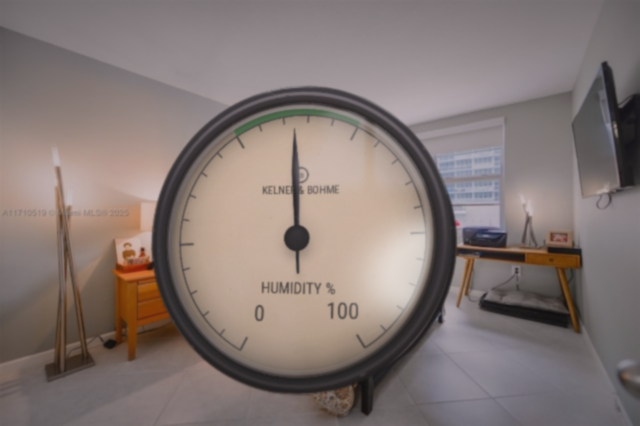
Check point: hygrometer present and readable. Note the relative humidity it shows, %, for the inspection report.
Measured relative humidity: 50 %
